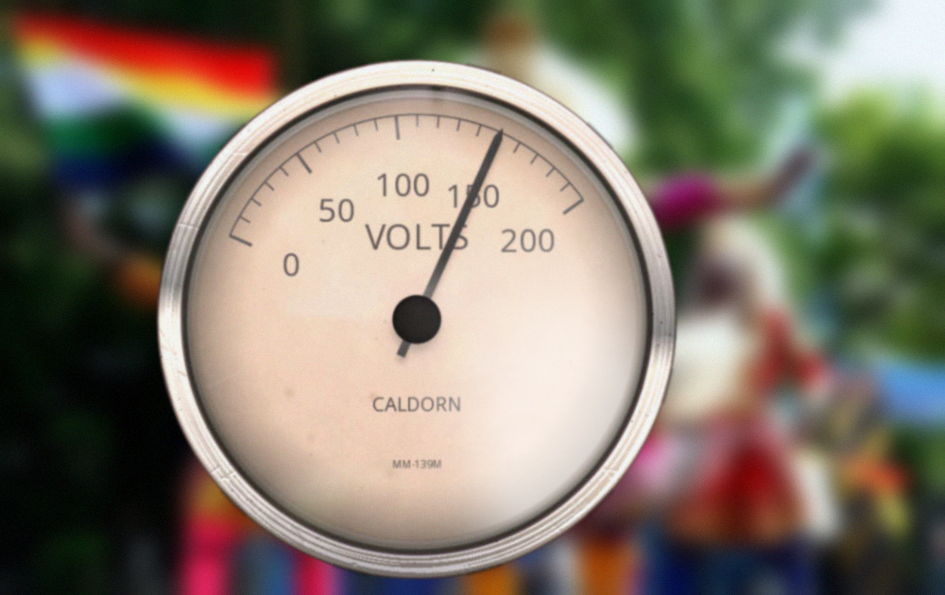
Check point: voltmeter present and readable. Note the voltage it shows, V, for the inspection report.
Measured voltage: 150 V
